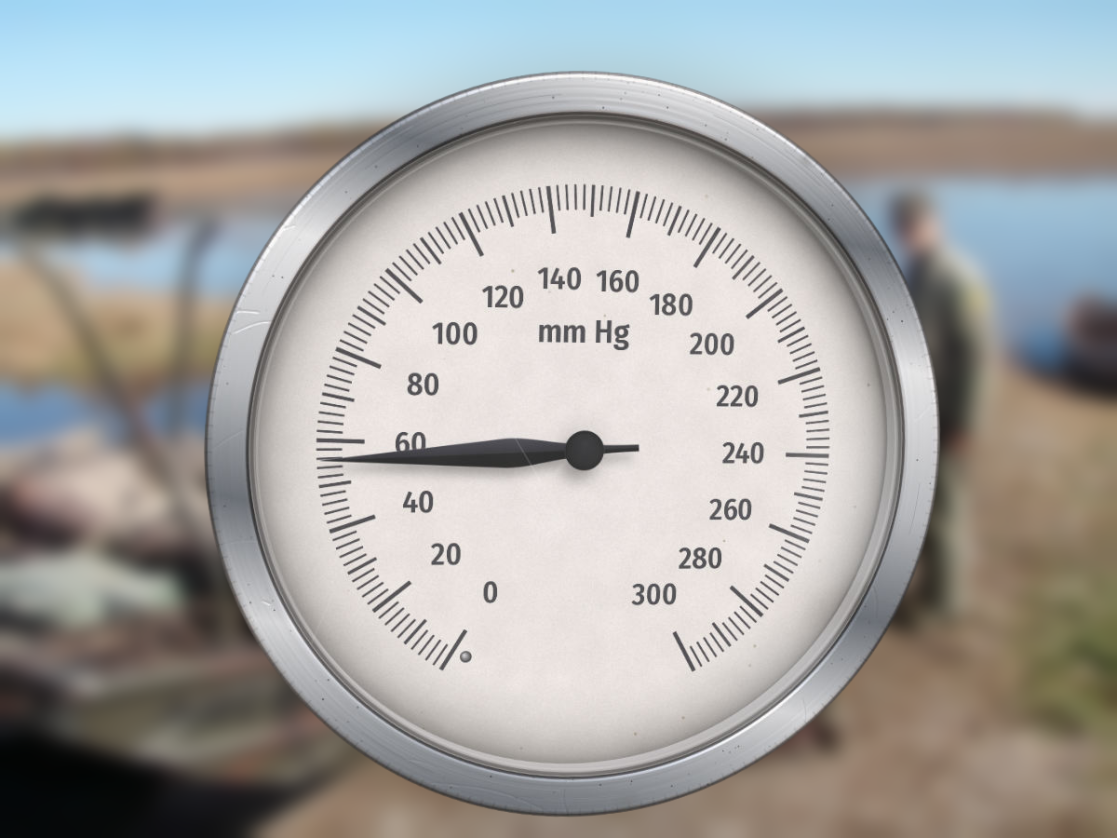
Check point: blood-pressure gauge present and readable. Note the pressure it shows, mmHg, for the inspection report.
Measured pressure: 56 mmHg
